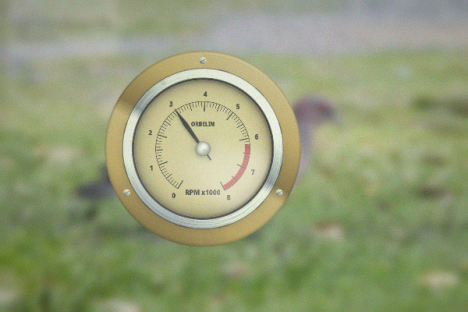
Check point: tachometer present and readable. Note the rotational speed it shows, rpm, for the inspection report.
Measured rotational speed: 3000 rpm
